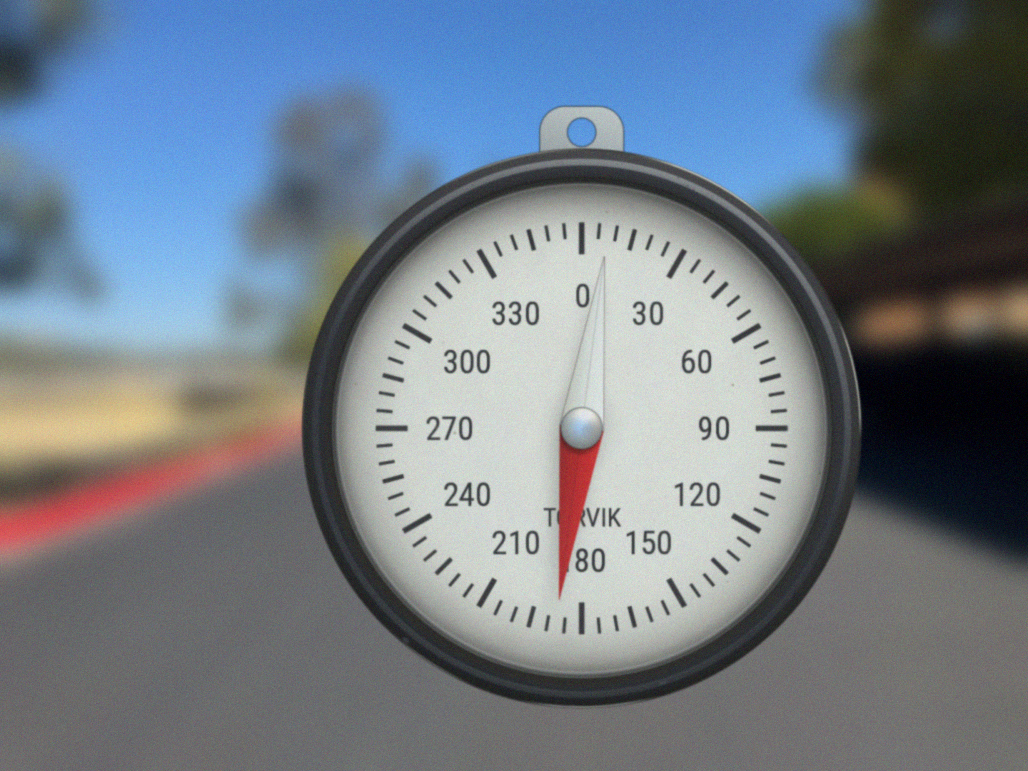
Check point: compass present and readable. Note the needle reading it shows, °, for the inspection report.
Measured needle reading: 187.5 °
